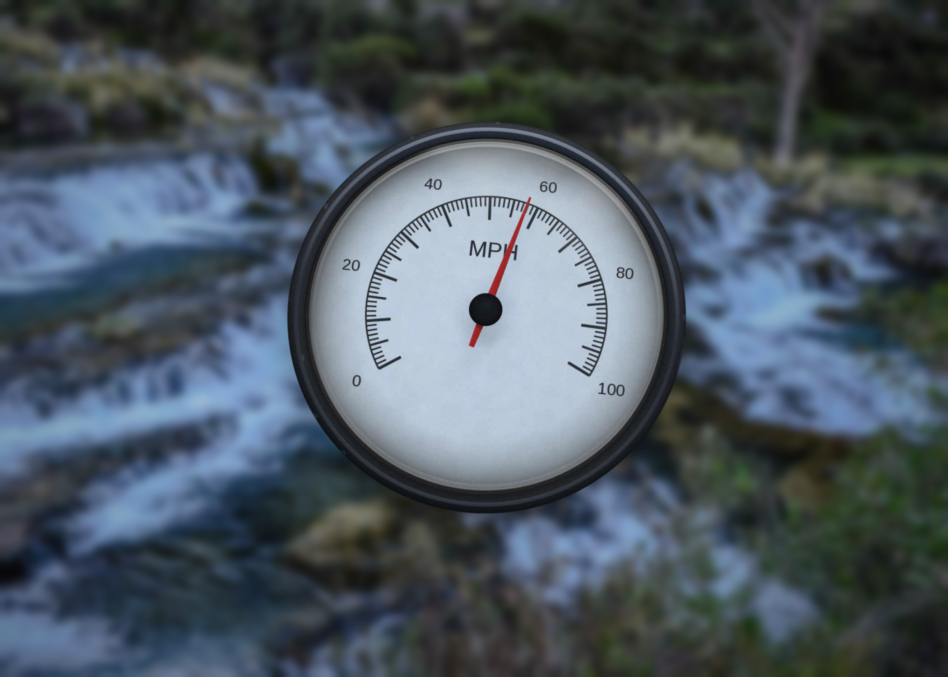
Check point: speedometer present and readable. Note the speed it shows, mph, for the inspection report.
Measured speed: 58 mph
